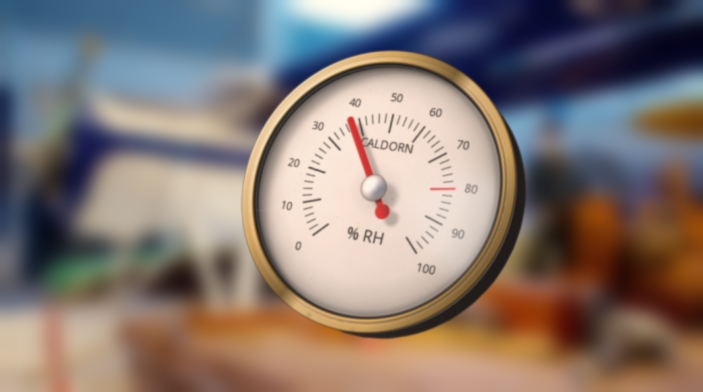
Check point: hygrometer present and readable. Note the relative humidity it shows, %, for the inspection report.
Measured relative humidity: 38 %
